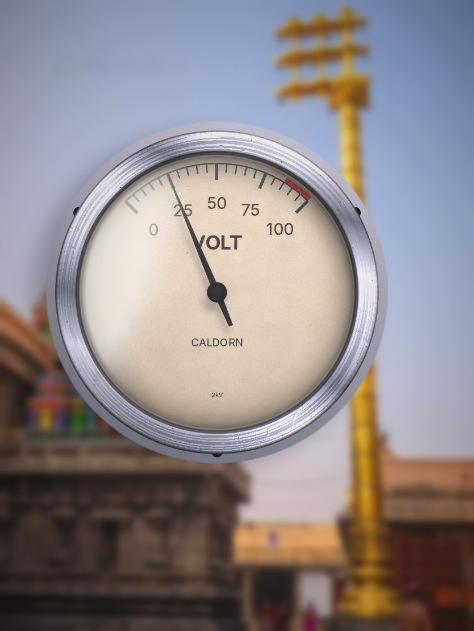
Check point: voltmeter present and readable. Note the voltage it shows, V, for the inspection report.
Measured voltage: 25 V
